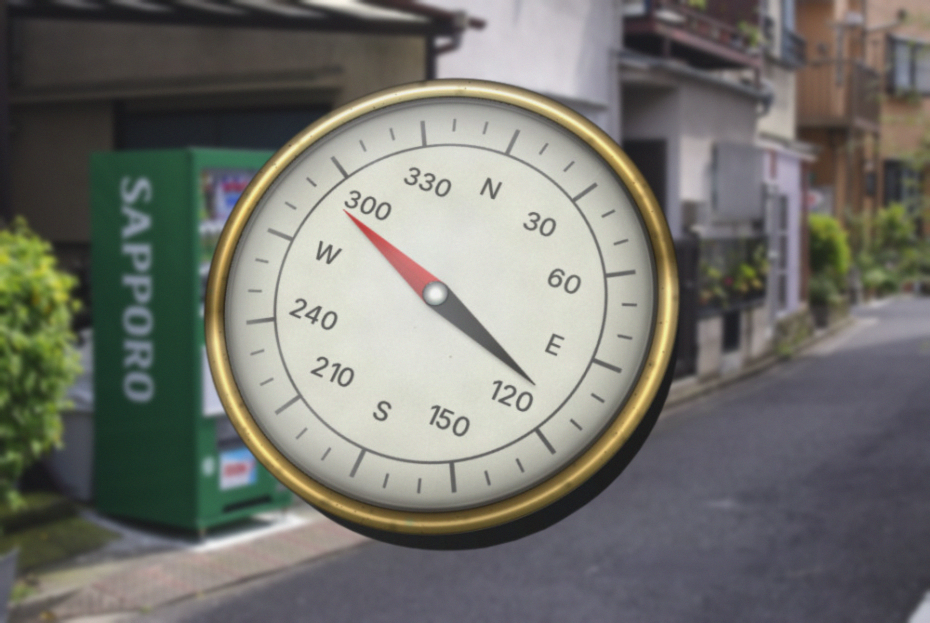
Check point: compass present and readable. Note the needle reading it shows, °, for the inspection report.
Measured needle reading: 290 °
